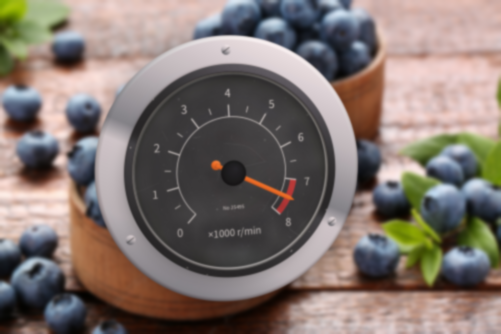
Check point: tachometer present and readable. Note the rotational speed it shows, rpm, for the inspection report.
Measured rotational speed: 7500 rpm
